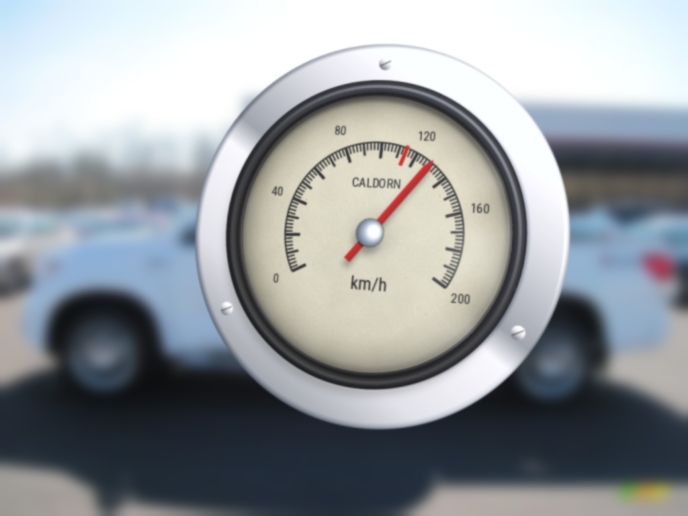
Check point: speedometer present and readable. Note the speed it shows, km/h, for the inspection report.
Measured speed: 130 km/h
